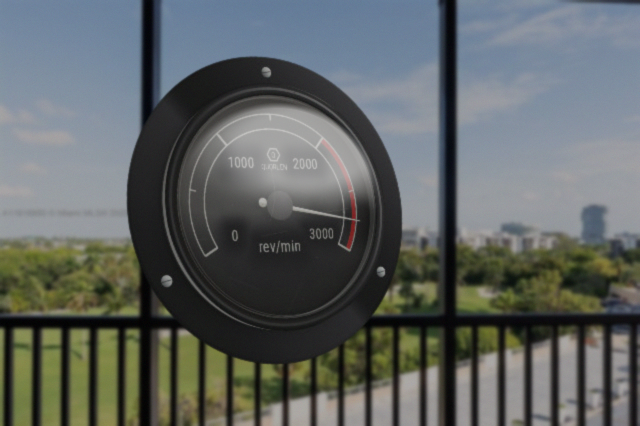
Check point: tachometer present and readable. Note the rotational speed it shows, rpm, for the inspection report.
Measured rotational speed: 2750 rpm
